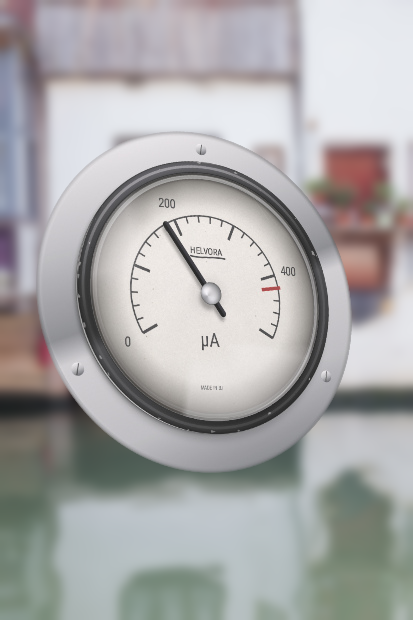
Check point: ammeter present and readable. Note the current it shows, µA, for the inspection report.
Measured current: 180 µA
